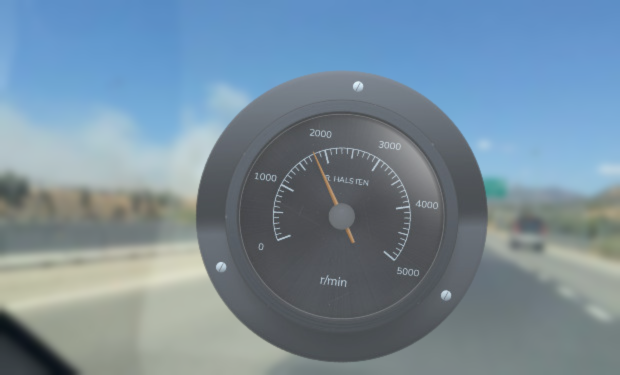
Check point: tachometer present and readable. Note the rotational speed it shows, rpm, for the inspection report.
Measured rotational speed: 1800 rpm
